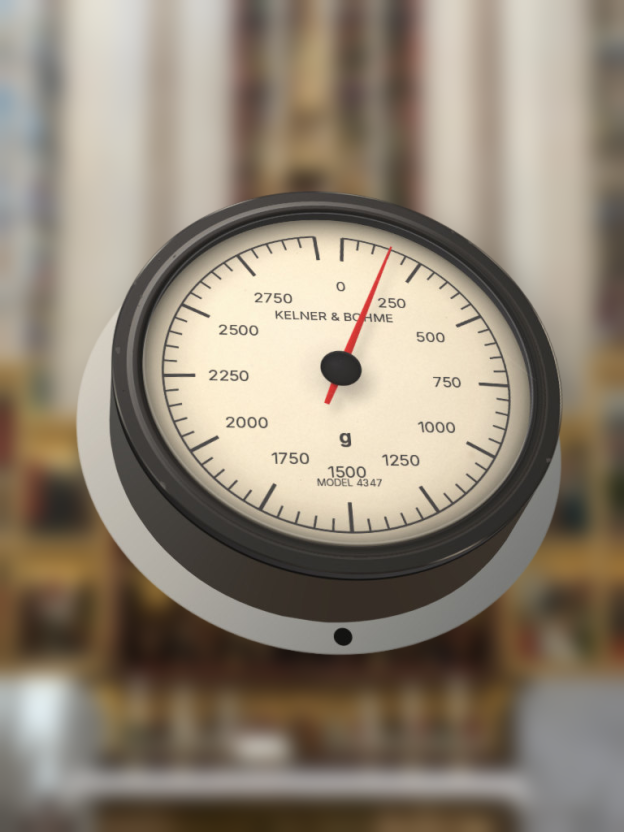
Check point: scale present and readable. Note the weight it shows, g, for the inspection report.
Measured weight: 150 g
